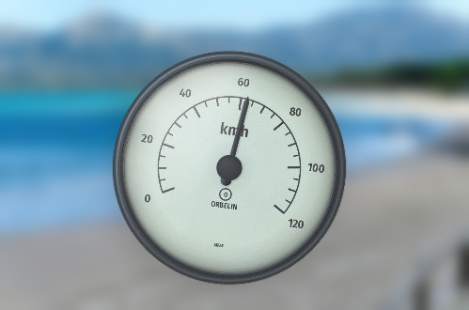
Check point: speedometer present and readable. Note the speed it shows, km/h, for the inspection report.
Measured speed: 62.5 km/h
